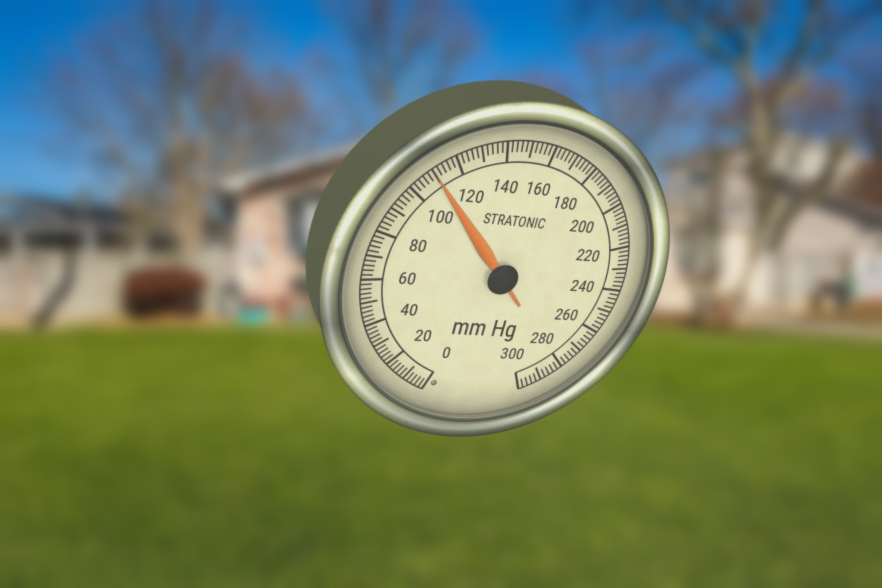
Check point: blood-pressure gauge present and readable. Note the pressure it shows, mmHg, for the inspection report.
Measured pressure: 110 mmHg
